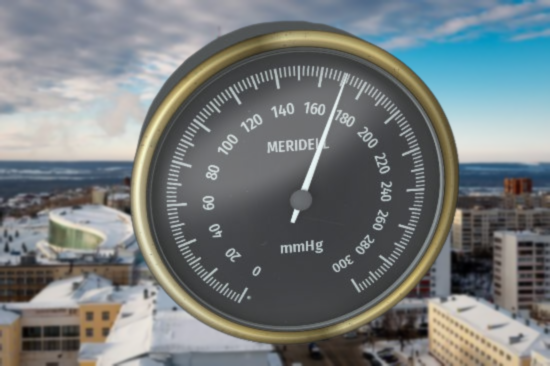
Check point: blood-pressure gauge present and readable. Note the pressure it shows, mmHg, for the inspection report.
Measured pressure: 170 mmHg
